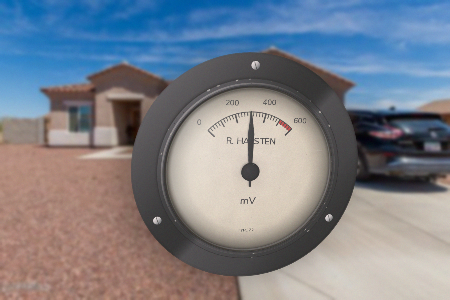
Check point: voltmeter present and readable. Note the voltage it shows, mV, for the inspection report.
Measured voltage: 300 mV
